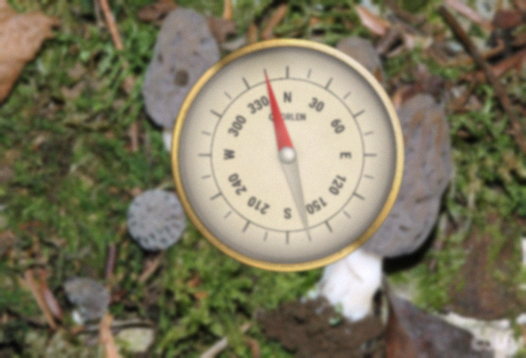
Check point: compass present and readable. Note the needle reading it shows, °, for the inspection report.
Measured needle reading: 345 °
